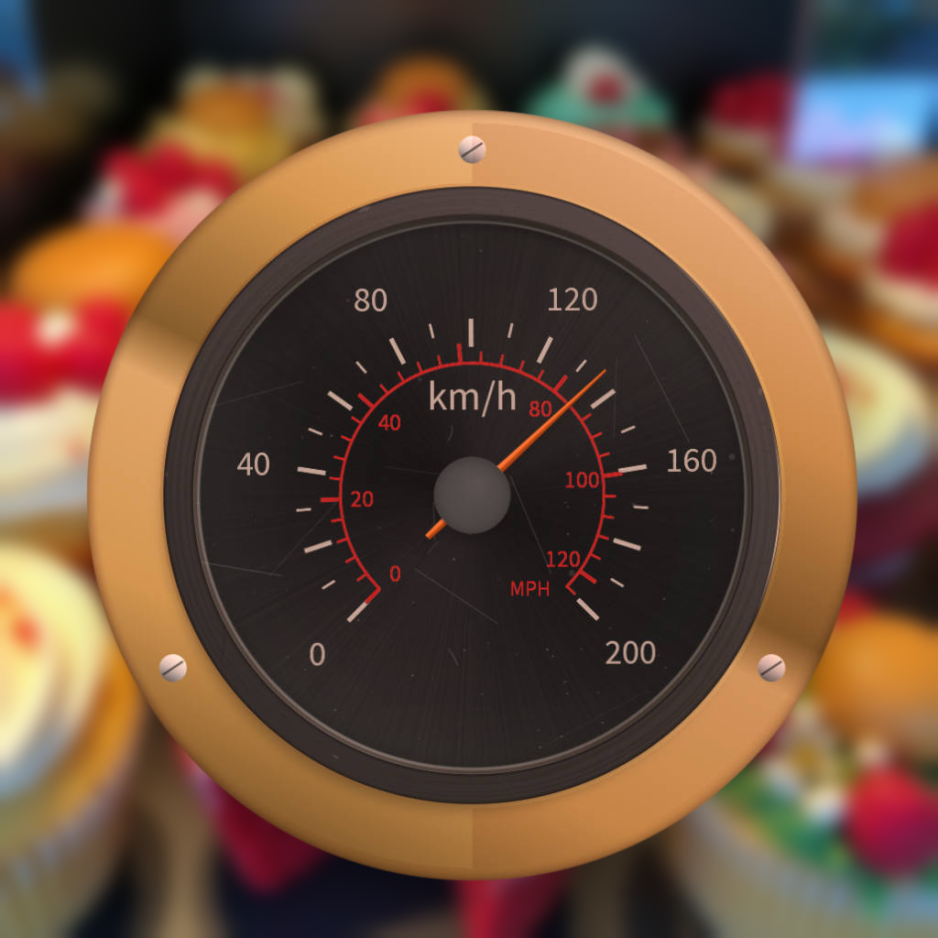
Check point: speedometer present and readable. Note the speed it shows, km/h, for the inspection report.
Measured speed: 135 km/h
